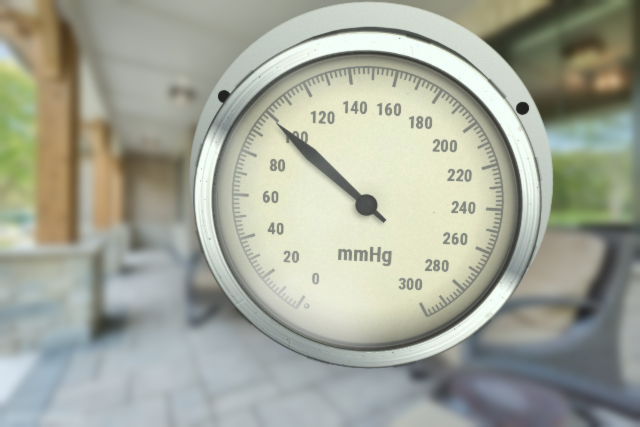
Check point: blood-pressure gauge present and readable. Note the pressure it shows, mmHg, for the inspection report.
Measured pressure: 100 mmHg
